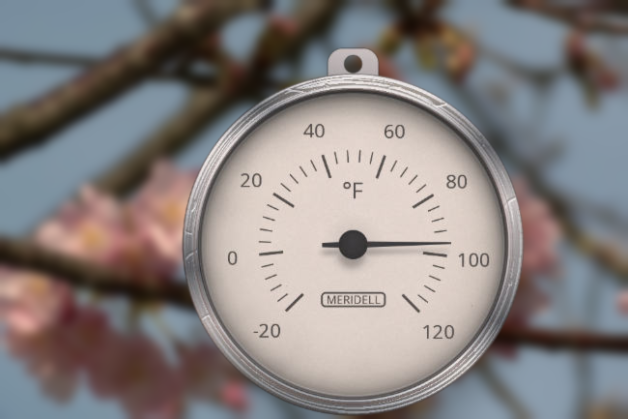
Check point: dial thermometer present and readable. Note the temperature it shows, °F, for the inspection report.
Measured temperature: 96 °F
